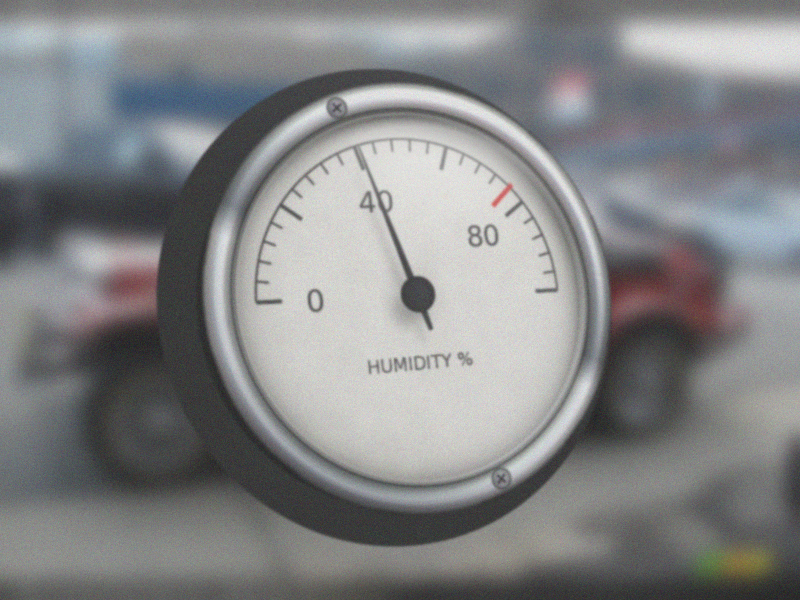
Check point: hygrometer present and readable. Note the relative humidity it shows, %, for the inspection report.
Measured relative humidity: 40 %
